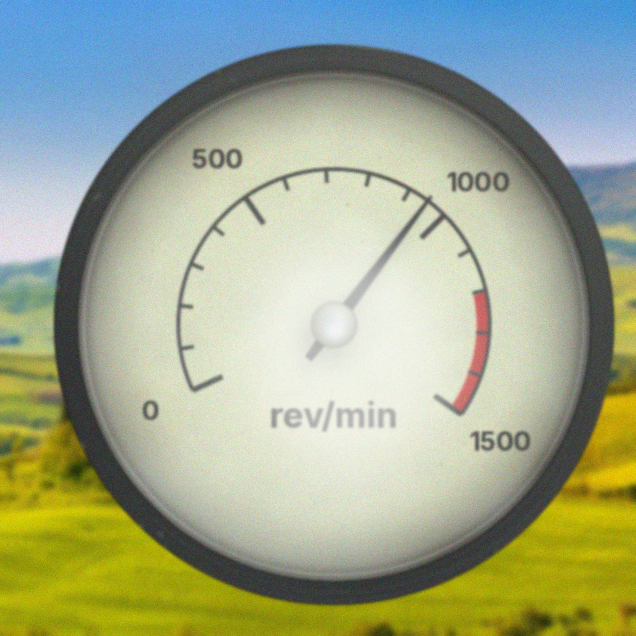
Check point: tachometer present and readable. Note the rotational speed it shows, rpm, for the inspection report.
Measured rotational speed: 950 rpm
